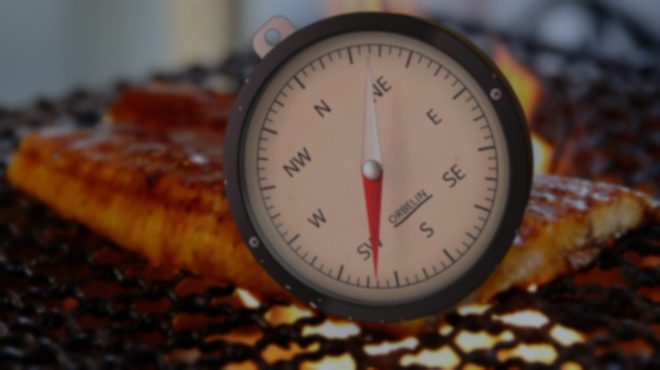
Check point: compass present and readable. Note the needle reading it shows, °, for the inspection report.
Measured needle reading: 220 °
